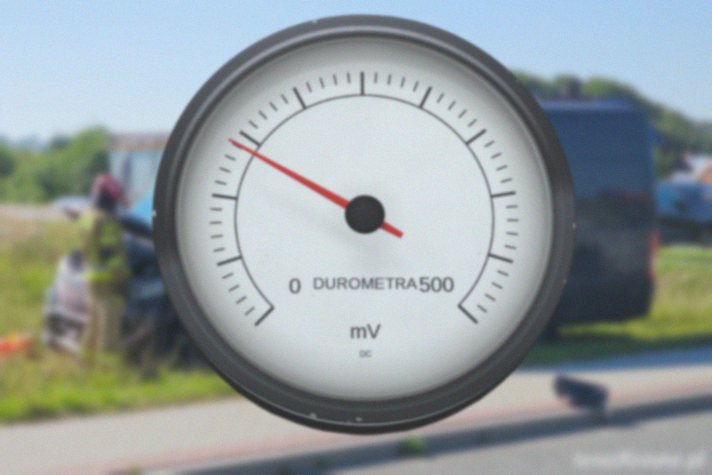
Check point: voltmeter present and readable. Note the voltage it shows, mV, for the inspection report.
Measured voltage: 140 mV
